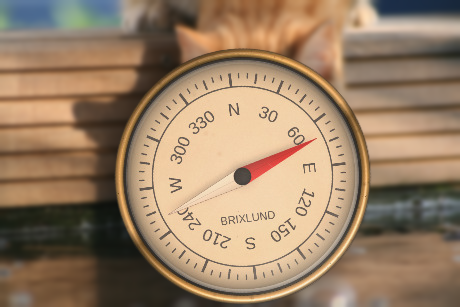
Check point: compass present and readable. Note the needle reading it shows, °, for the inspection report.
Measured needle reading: 70 °
